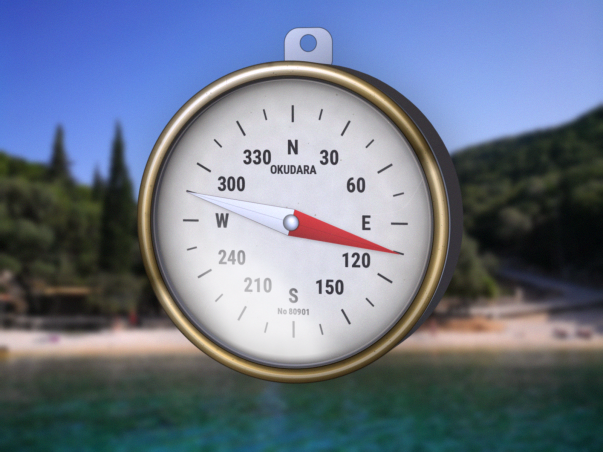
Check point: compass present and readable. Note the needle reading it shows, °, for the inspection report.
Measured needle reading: 105 °
